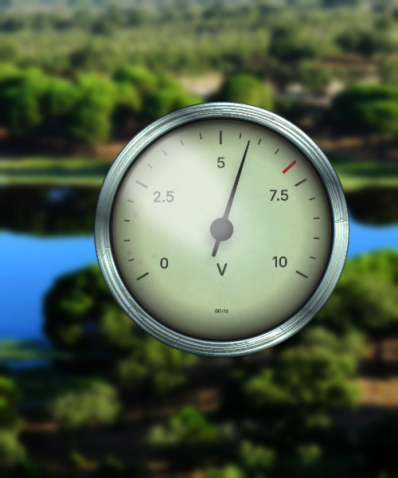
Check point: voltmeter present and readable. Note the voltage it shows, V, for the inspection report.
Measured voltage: 5.75 V
